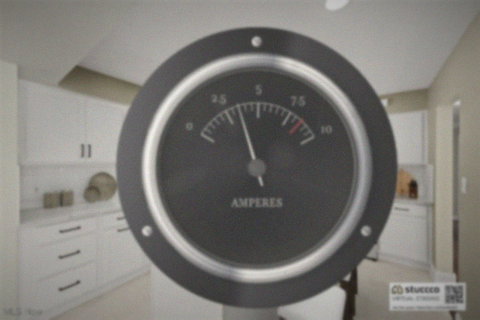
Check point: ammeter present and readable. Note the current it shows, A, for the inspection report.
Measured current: 3.5 A
